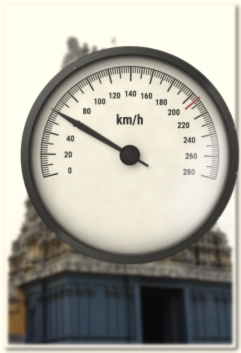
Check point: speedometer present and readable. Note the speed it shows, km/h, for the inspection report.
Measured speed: 60 km/h
